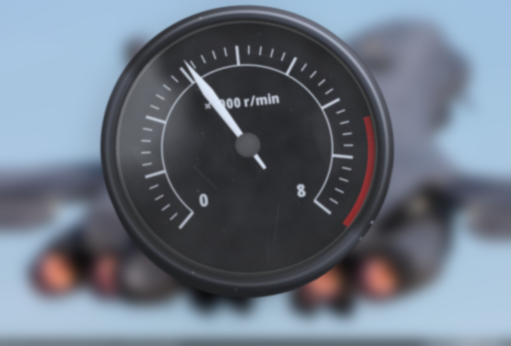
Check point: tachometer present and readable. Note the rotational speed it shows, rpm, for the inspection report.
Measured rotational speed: 3100 rpm
